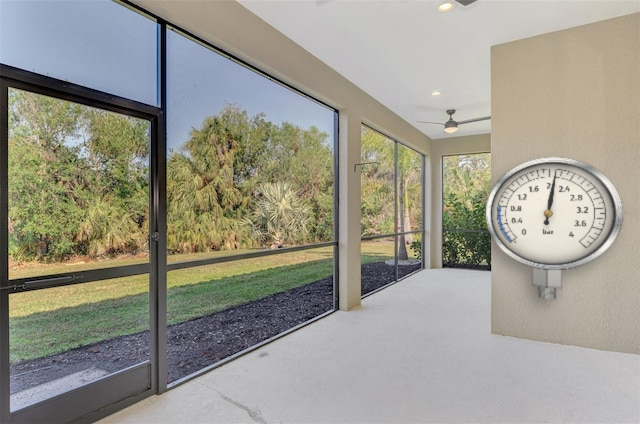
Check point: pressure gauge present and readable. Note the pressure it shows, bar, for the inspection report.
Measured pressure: 2.1 bar
